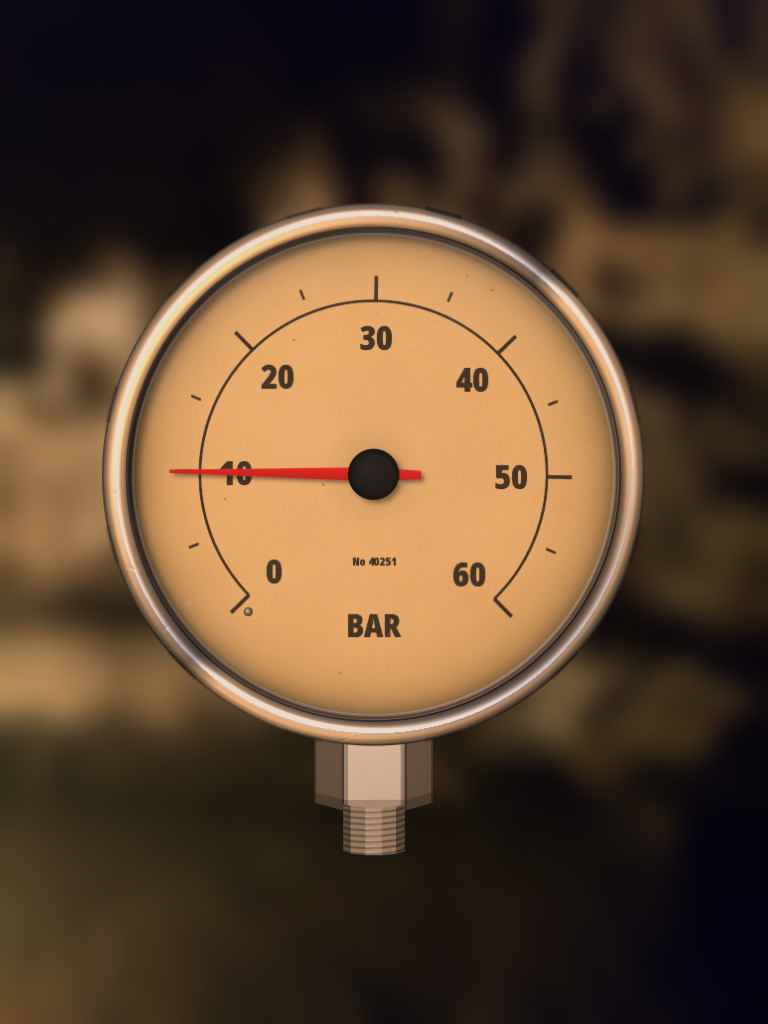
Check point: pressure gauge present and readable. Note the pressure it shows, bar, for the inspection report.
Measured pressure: 10 bar
